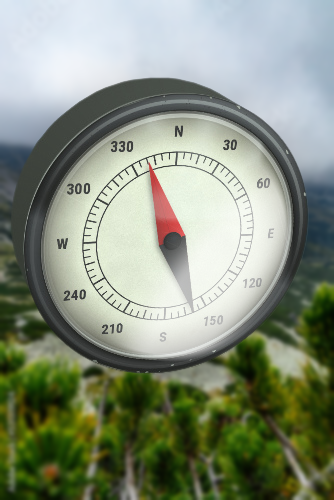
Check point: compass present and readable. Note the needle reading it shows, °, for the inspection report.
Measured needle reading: 340 °
